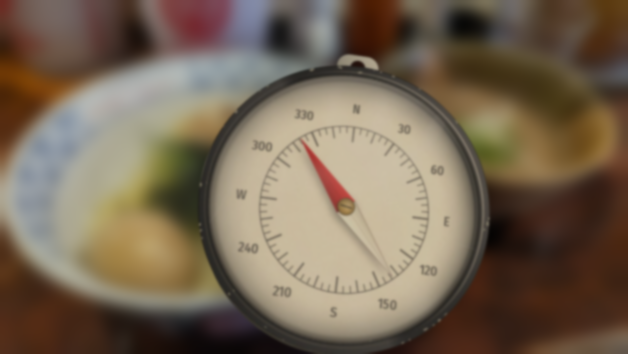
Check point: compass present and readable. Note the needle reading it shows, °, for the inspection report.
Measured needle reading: 320 °
